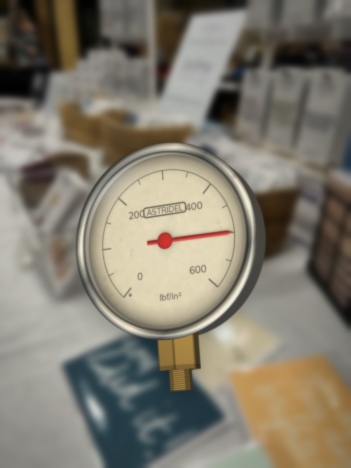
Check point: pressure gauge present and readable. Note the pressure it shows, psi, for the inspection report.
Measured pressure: 500 psi
